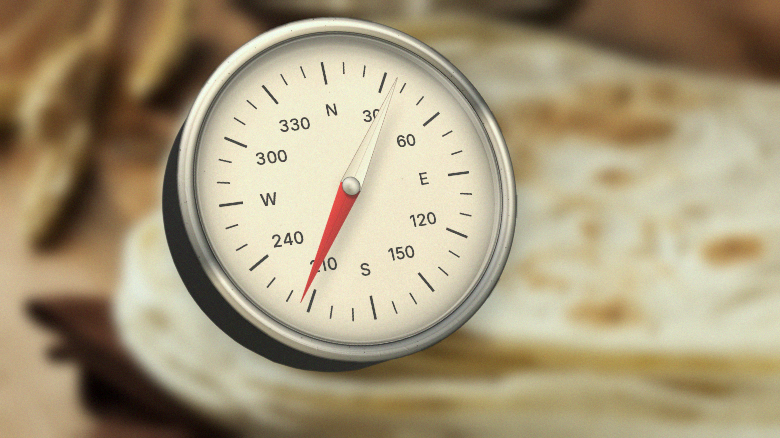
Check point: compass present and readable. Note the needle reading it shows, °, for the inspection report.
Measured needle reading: 215 °
